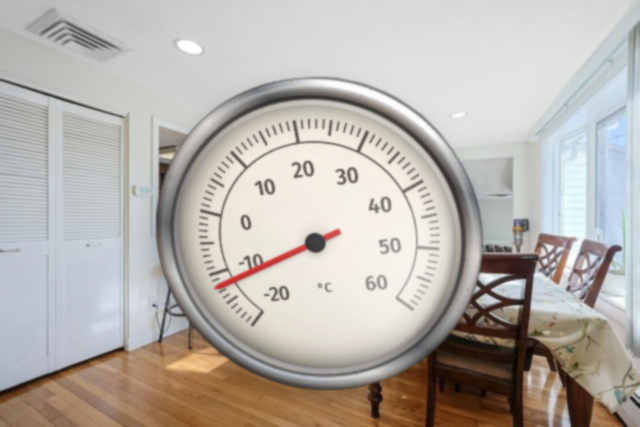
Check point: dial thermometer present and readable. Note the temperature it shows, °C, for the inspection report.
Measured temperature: -12 °C
